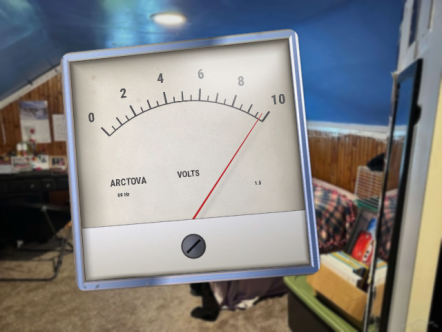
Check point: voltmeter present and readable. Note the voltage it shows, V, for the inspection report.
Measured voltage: 9.75 V
